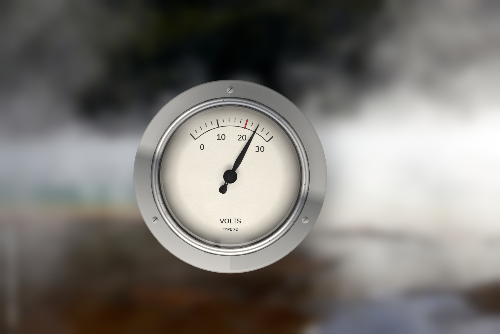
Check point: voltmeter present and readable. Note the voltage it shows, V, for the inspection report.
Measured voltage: 24 V
